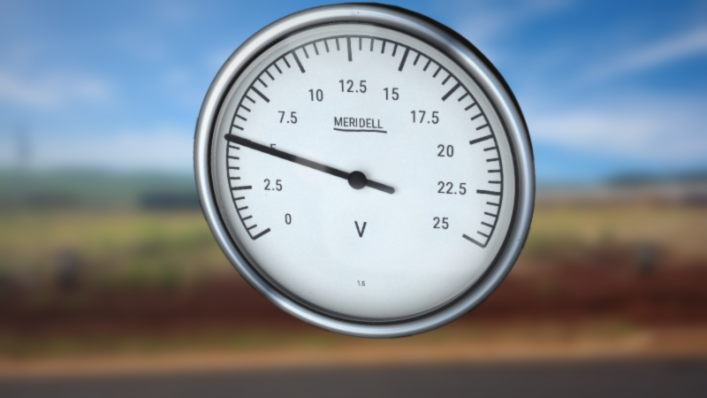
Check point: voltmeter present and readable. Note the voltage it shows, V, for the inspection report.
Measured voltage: 5 V
